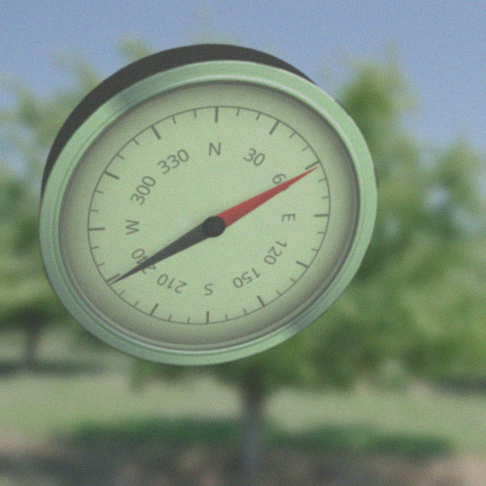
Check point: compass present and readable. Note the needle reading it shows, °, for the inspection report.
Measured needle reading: 60 °
